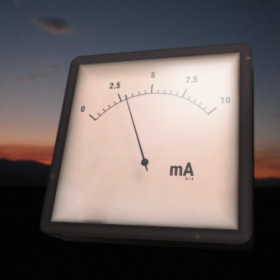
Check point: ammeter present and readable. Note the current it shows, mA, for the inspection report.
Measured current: 3 mA
